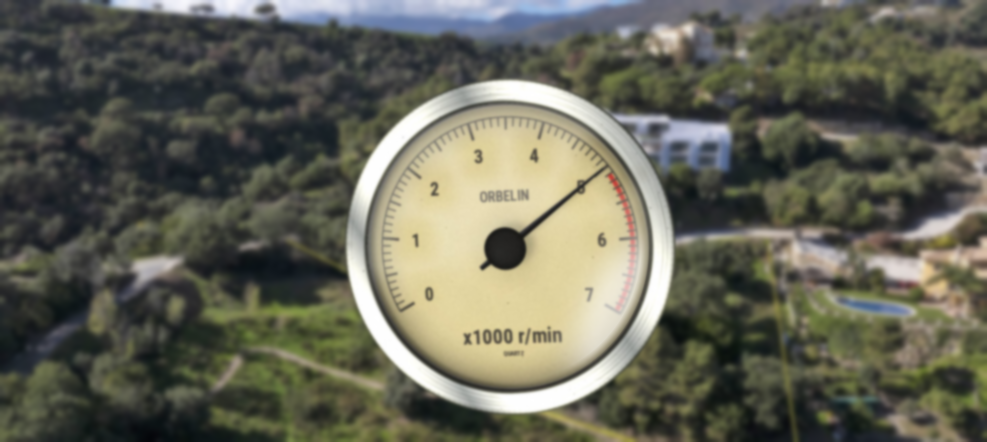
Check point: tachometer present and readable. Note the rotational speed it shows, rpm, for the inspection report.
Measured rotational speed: 5000 rpm
